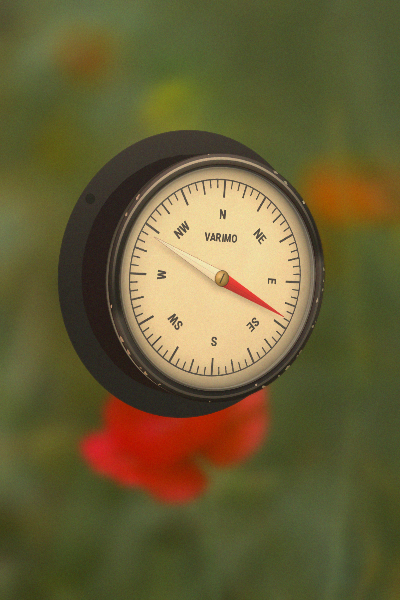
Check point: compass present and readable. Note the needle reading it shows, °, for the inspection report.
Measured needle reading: 115 °
